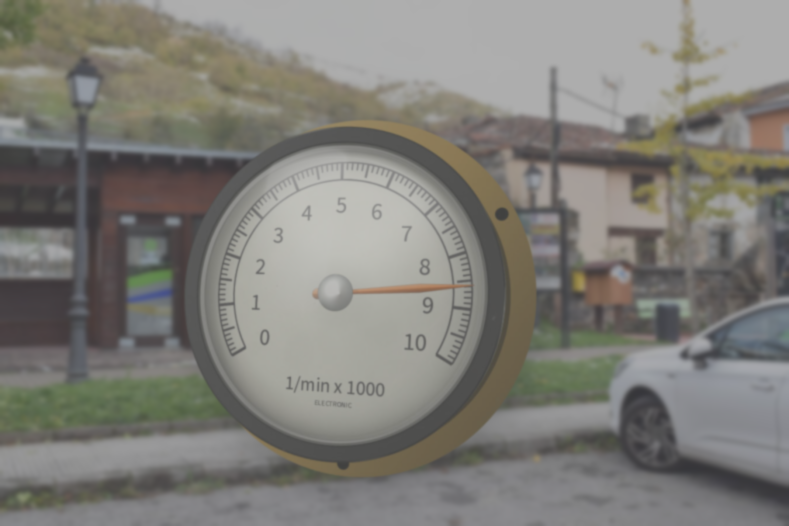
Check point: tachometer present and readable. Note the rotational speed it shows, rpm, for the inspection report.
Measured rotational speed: 8600 rpm
